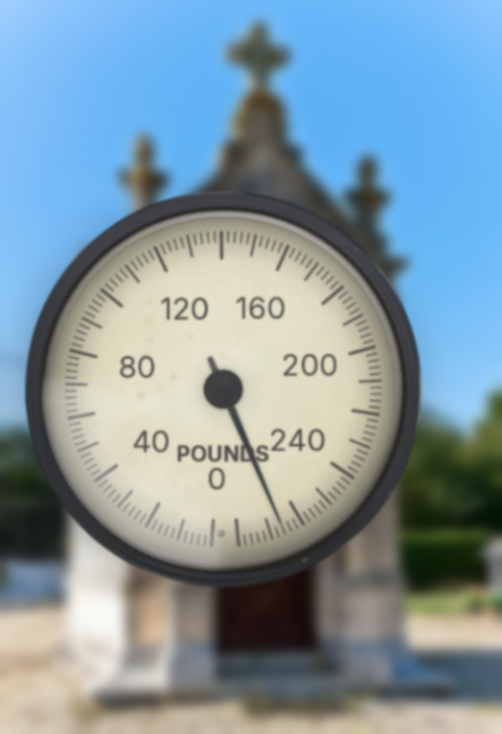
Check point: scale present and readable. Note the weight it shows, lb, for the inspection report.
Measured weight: 266 lb
